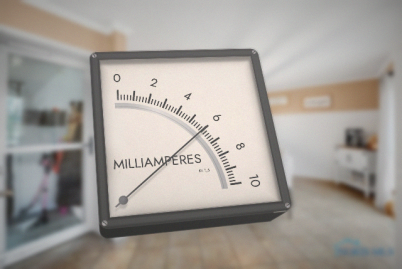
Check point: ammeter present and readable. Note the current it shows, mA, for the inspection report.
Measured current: 6 mA
